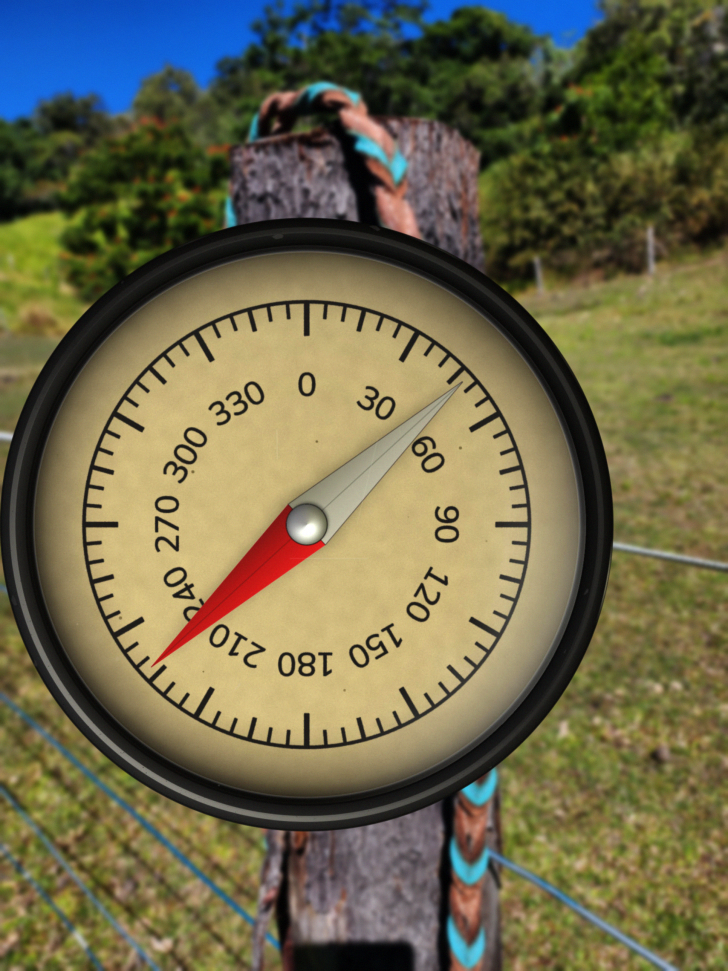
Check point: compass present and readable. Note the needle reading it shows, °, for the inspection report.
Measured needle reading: 227.5 °
